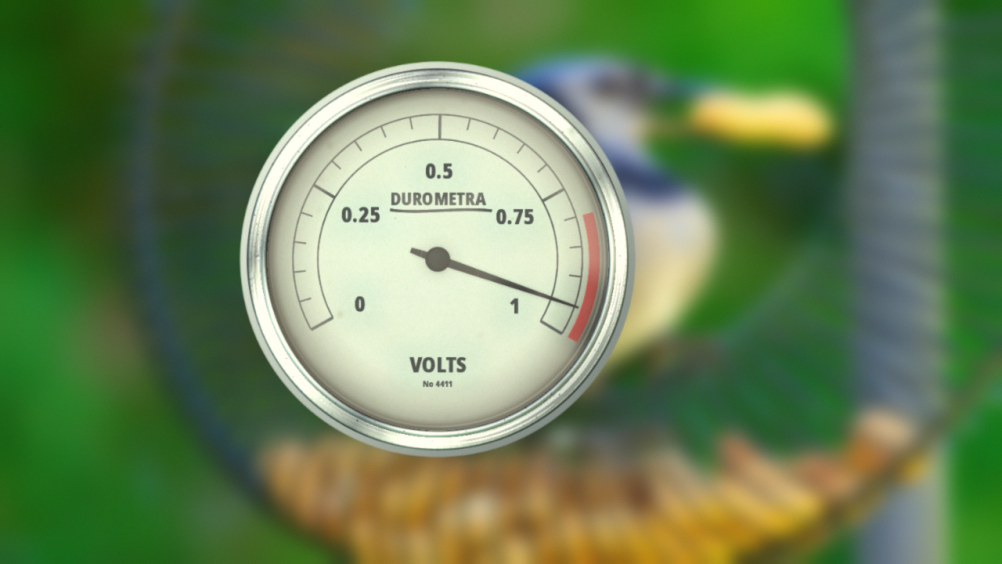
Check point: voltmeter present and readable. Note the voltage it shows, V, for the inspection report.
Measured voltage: 0.95 V
